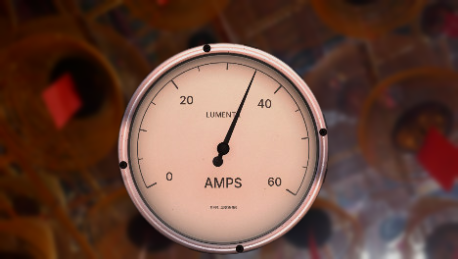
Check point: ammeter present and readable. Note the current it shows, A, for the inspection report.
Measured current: 35 A
